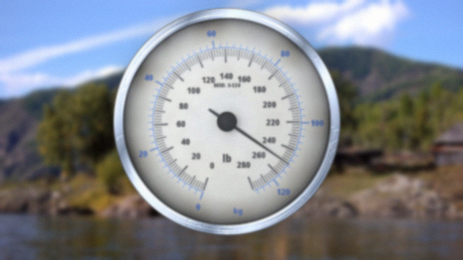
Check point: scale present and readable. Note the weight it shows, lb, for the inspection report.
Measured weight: 250 lb
